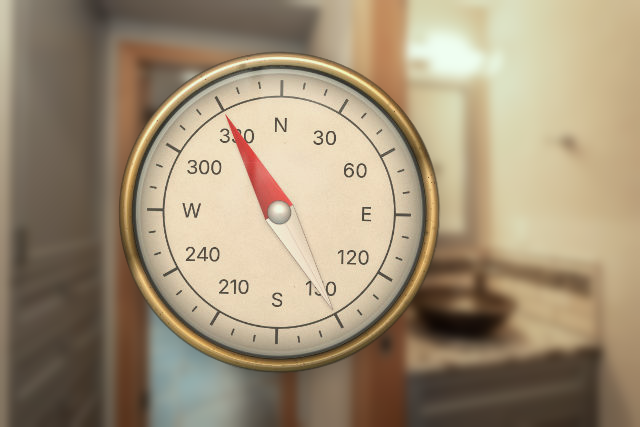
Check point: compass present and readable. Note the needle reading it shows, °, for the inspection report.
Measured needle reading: 330 °
